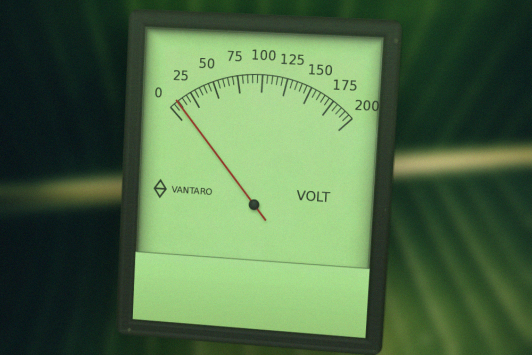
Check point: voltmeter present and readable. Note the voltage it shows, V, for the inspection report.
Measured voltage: 10 V
